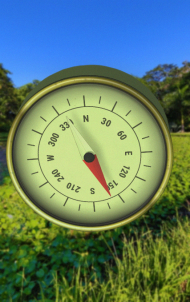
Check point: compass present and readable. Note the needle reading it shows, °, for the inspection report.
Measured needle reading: 157.5 °
